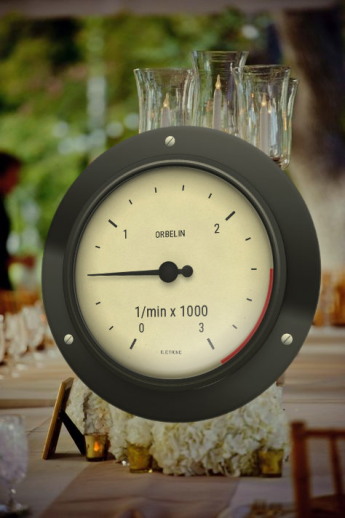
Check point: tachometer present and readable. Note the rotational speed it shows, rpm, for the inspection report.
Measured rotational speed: 600 rpm
